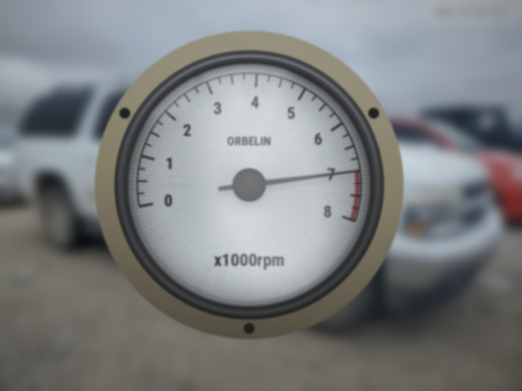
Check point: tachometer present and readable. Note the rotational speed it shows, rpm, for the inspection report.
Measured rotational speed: 7000 rpm
